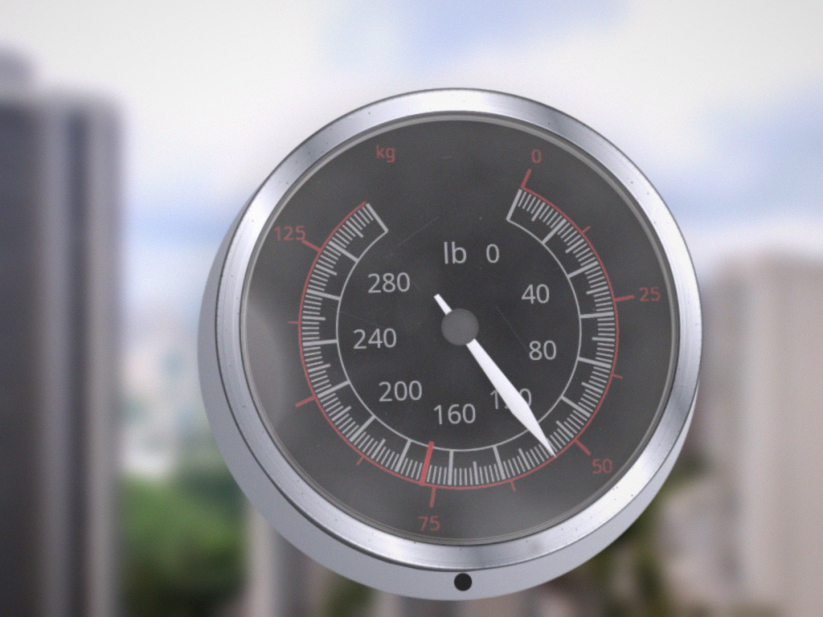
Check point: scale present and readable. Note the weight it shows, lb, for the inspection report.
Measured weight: 120 lb
